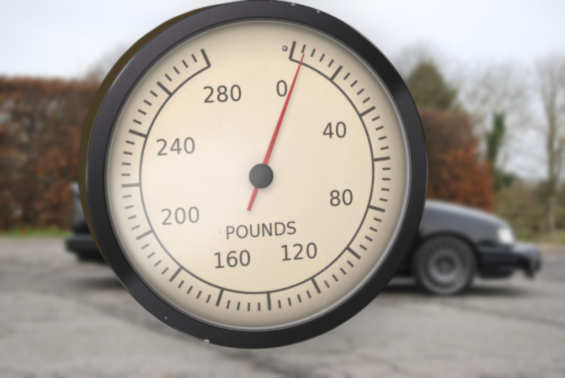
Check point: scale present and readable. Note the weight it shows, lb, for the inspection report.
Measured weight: 4 lb
